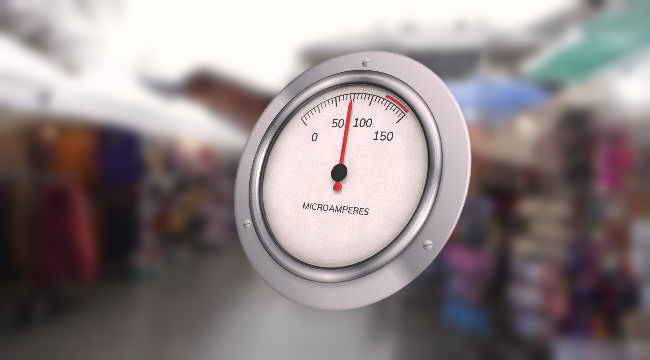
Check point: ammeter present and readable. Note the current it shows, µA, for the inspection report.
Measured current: 75 µA
